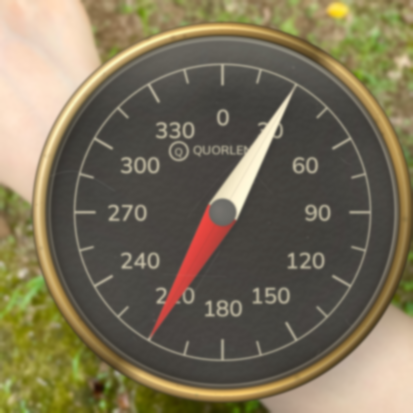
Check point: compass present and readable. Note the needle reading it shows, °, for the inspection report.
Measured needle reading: 210 °
